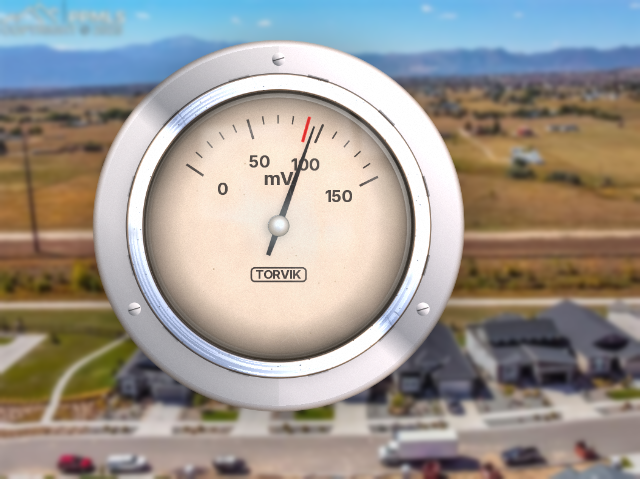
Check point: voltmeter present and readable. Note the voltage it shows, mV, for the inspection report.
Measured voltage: 95 mV
